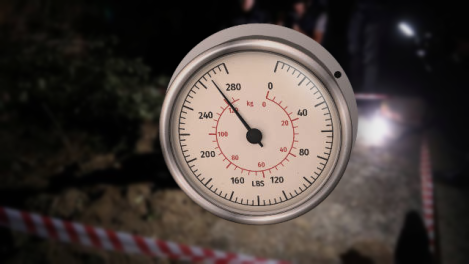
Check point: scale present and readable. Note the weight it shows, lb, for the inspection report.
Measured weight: 268 lb
